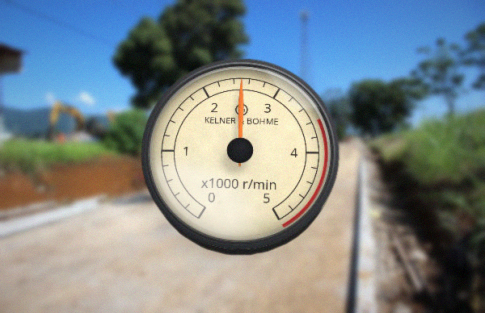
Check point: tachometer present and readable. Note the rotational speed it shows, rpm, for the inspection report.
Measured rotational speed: 2500 rpm
